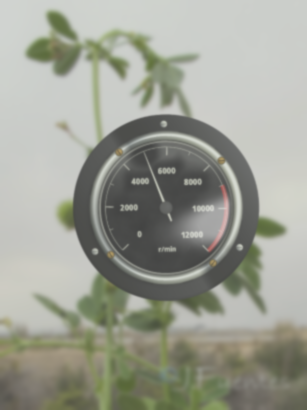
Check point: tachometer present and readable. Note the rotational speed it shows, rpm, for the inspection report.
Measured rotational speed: 5000 rpm
